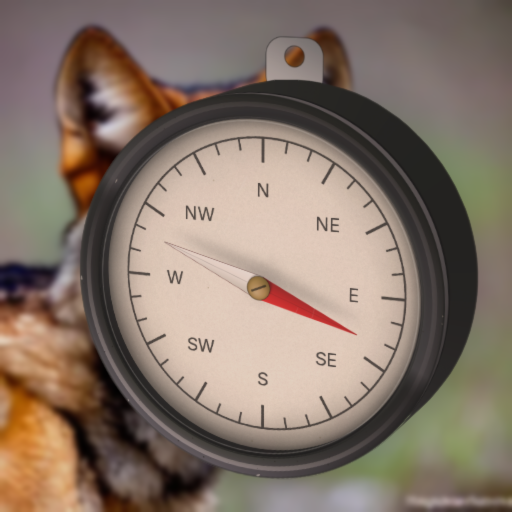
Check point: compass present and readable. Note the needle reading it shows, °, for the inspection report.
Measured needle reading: 110 °
